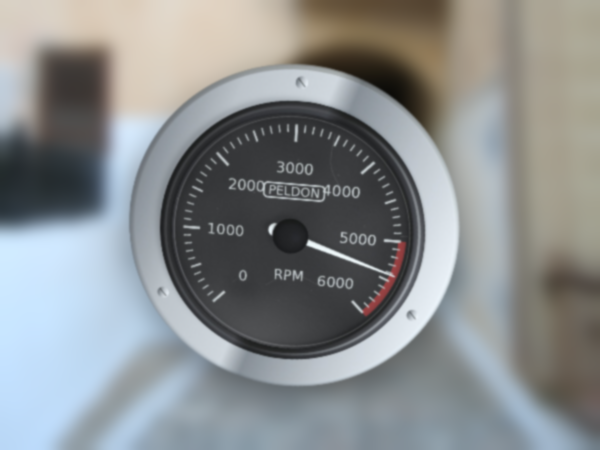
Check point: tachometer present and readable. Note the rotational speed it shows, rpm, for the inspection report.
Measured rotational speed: 5400 rpm
